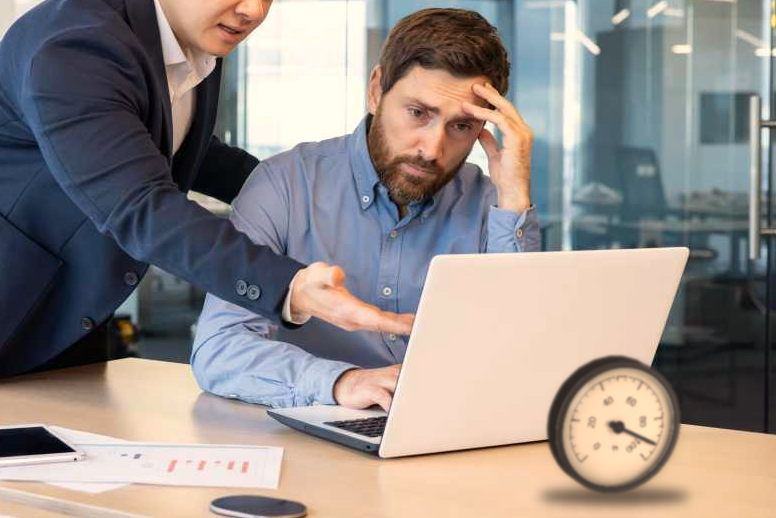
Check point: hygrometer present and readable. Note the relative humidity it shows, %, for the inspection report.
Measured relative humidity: 92 %
